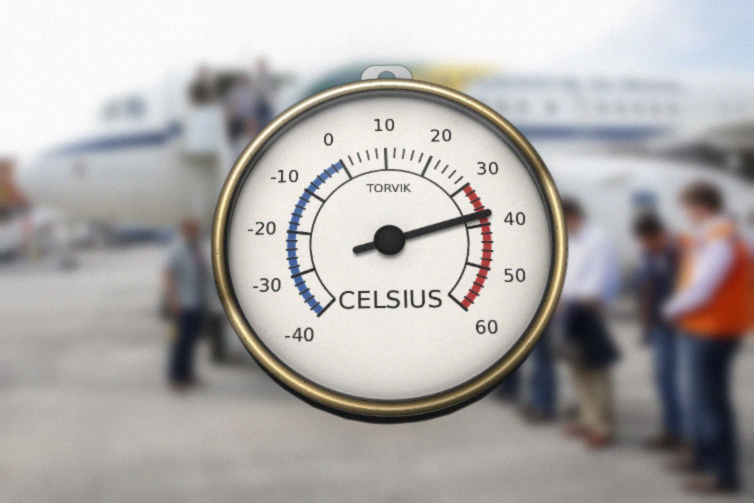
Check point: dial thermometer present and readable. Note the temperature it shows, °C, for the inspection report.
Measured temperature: 38 °C
